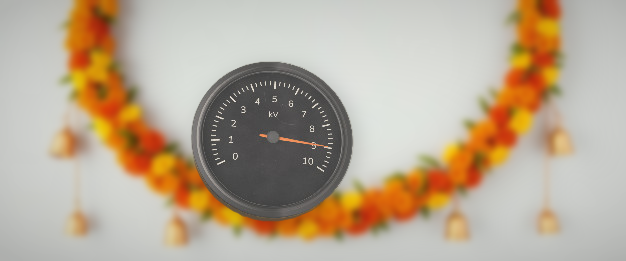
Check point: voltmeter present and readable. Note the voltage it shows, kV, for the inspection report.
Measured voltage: 9 kV
